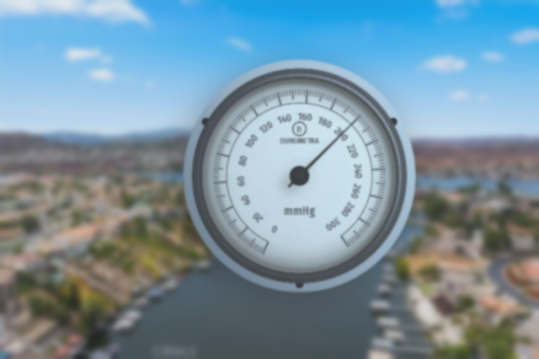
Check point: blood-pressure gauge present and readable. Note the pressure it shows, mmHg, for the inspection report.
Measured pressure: 200 mmHg
